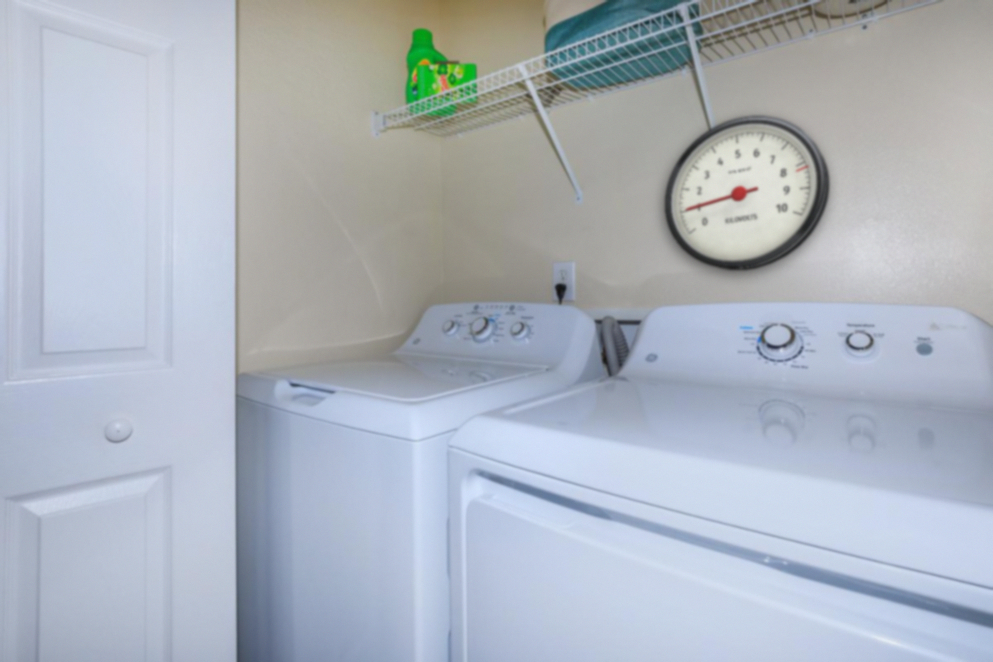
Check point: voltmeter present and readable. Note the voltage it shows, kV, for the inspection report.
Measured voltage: 1 kV
